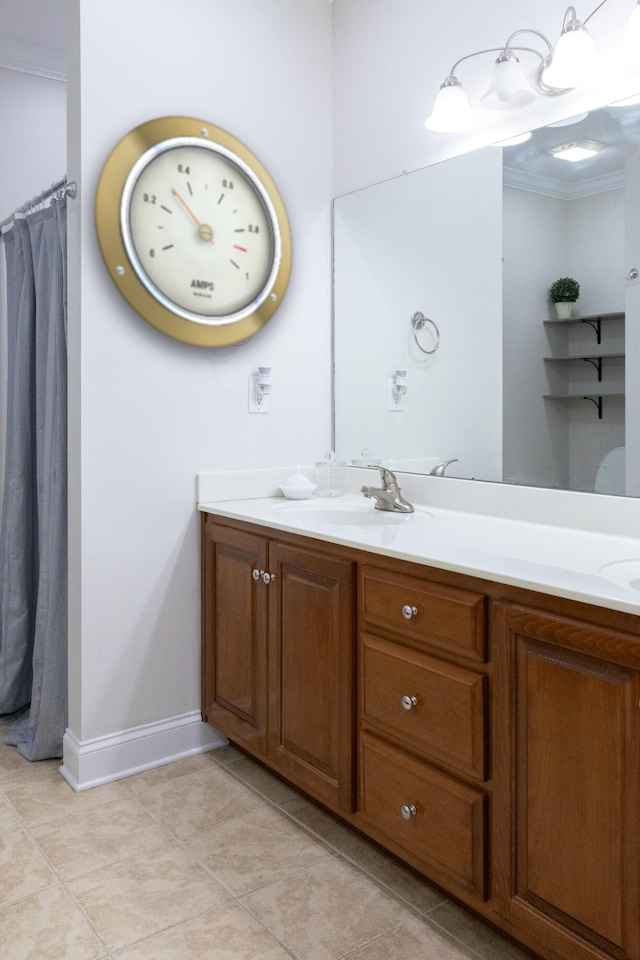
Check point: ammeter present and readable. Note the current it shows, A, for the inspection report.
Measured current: 0.3 A
